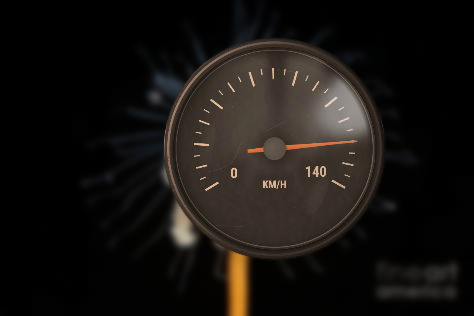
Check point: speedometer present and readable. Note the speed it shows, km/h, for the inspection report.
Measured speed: 120 km/h
